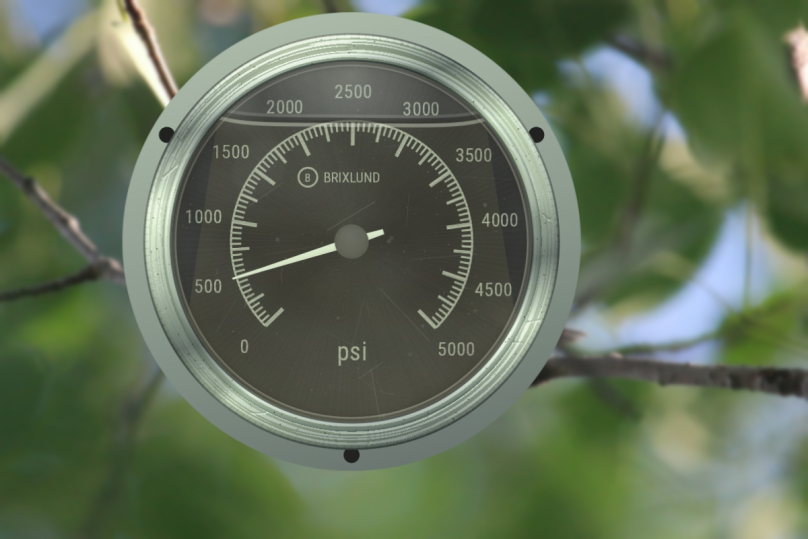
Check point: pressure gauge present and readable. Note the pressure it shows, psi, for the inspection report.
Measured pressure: 500 psi
